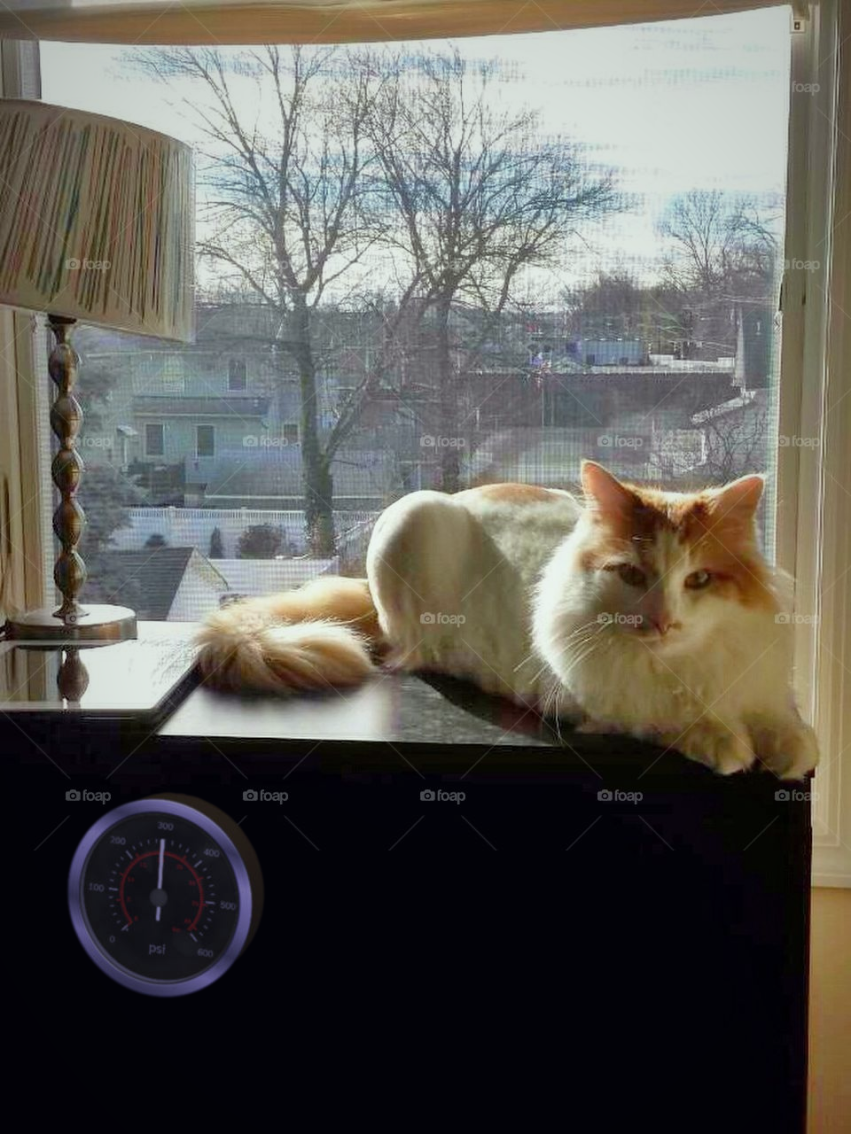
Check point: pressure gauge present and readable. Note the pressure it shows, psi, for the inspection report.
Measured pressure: 300 psi
